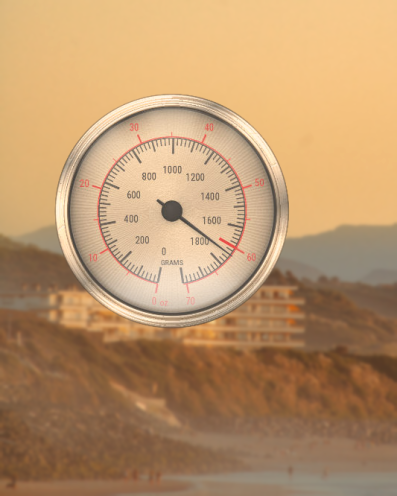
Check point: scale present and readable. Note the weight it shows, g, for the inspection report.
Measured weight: 1740 g
